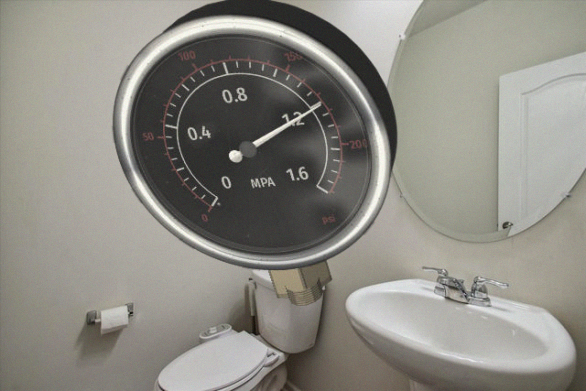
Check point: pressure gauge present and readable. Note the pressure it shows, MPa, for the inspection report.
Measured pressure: 1.2 MPa
